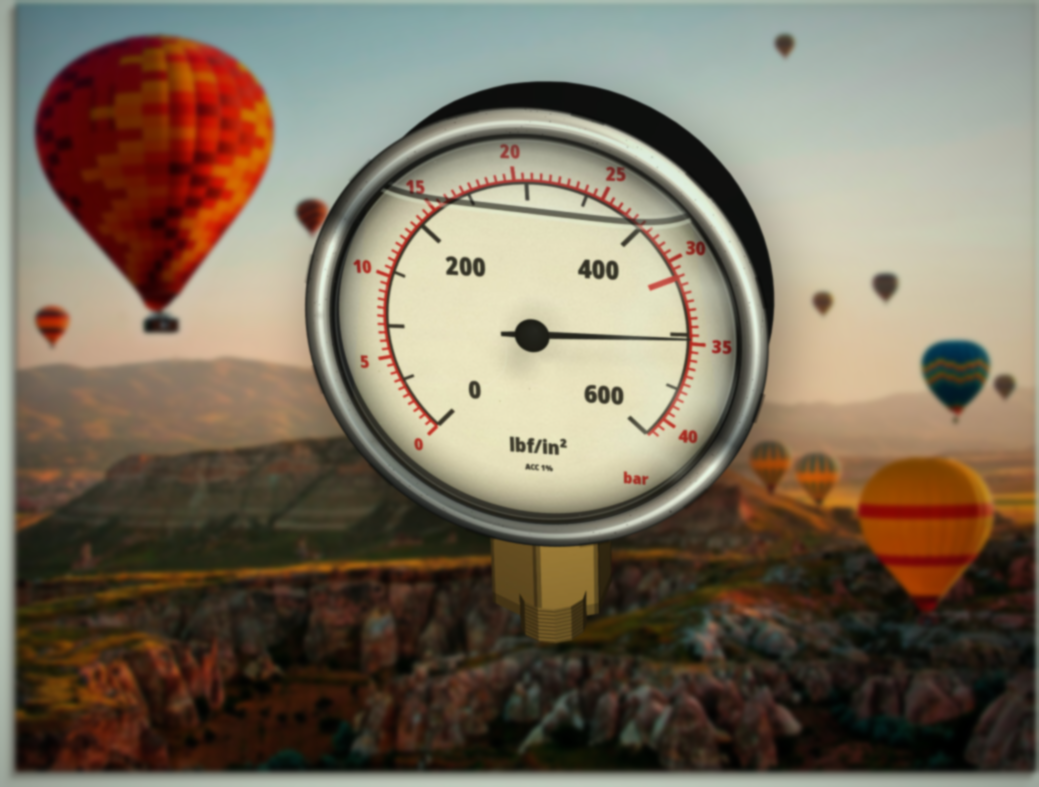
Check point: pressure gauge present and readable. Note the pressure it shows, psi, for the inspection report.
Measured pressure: 500 psi
